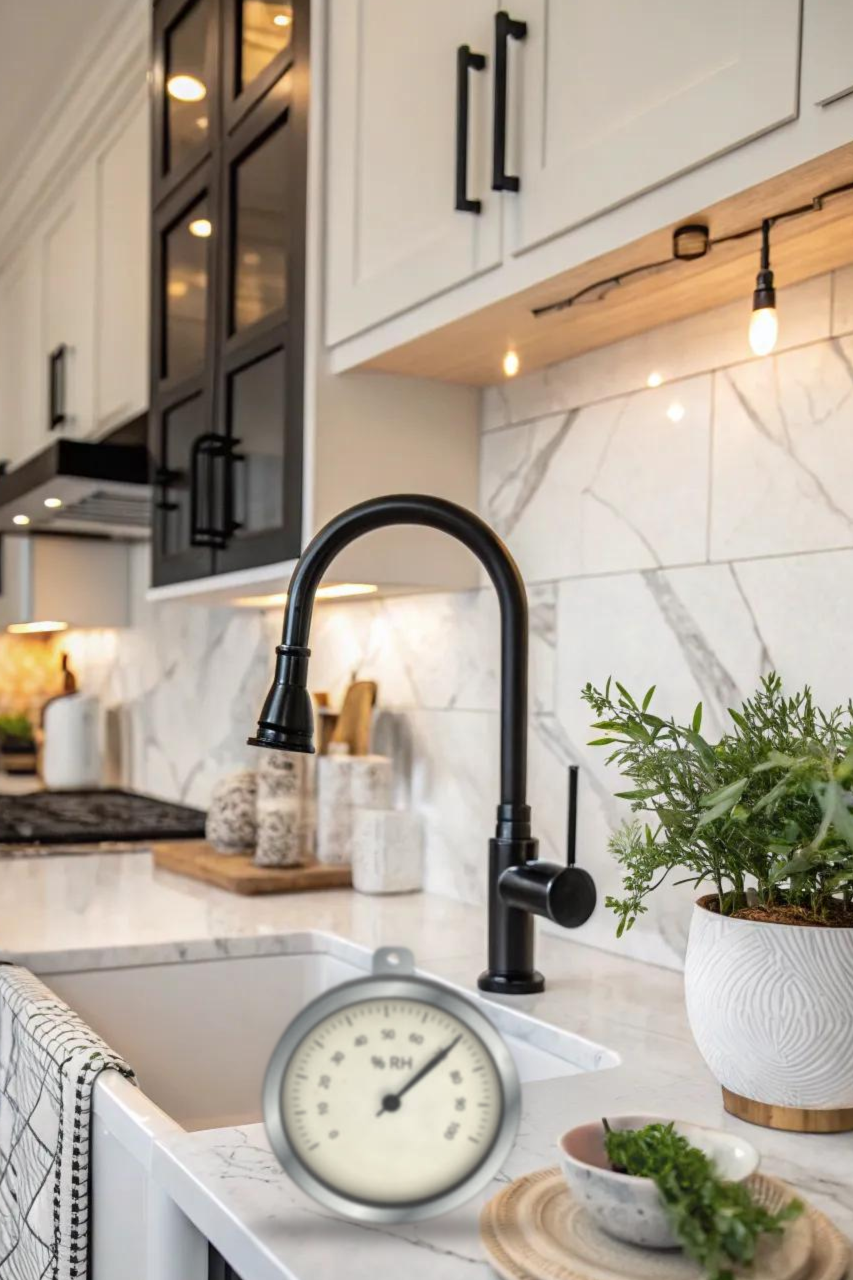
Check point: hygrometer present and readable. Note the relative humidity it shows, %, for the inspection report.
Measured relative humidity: 70 %
